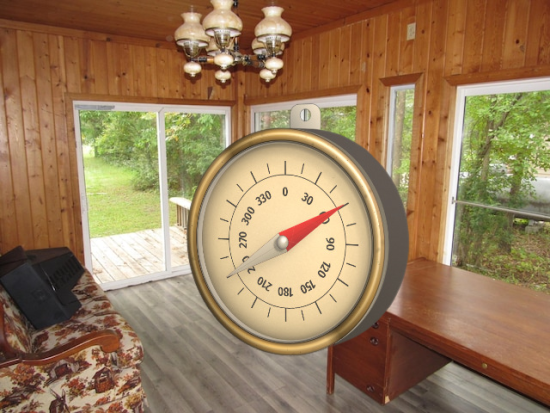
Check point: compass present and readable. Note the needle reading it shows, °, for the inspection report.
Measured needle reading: 60 °
